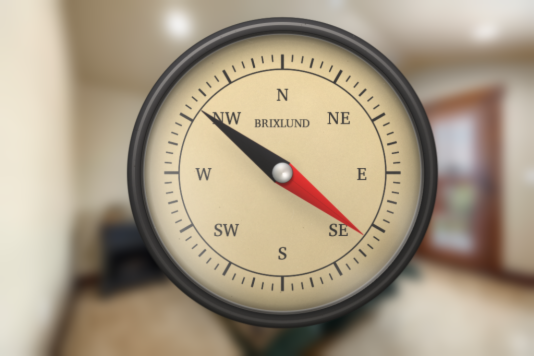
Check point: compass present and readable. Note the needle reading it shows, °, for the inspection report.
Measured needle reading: 127.5 °
